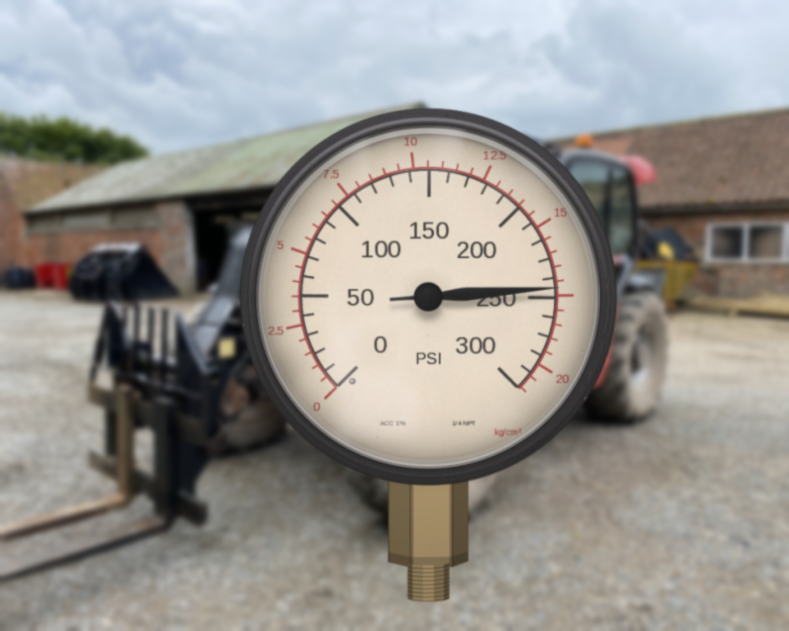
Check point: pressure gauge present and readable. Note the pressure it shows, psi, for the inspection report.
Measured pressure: 245 psi
